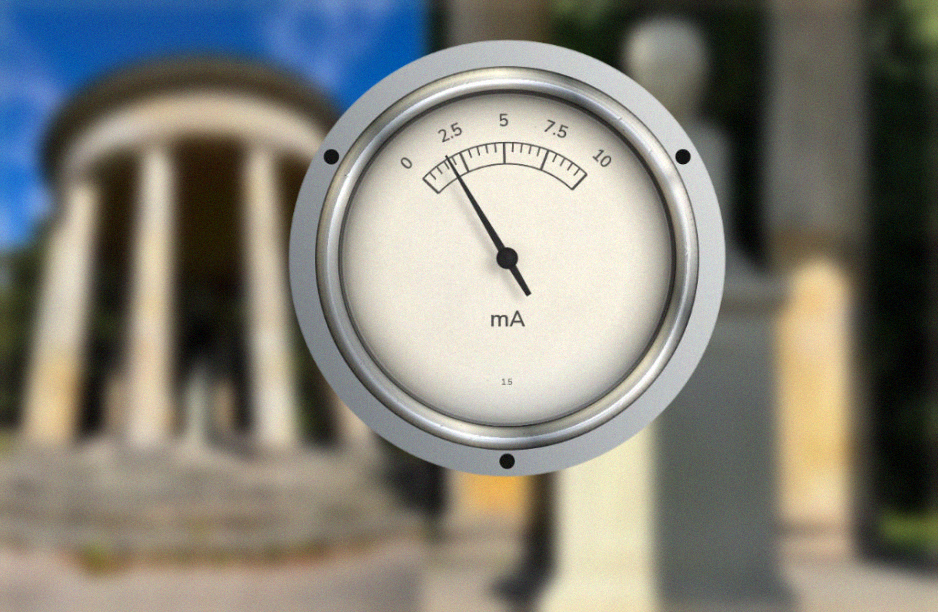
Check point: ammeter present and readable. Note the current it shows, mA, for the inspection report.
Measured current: 1.75 mA
